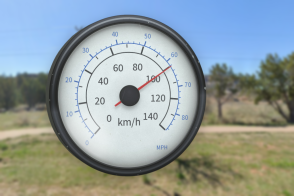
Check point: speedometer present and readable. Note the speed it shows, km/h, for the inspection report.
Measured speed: 100 km/h
